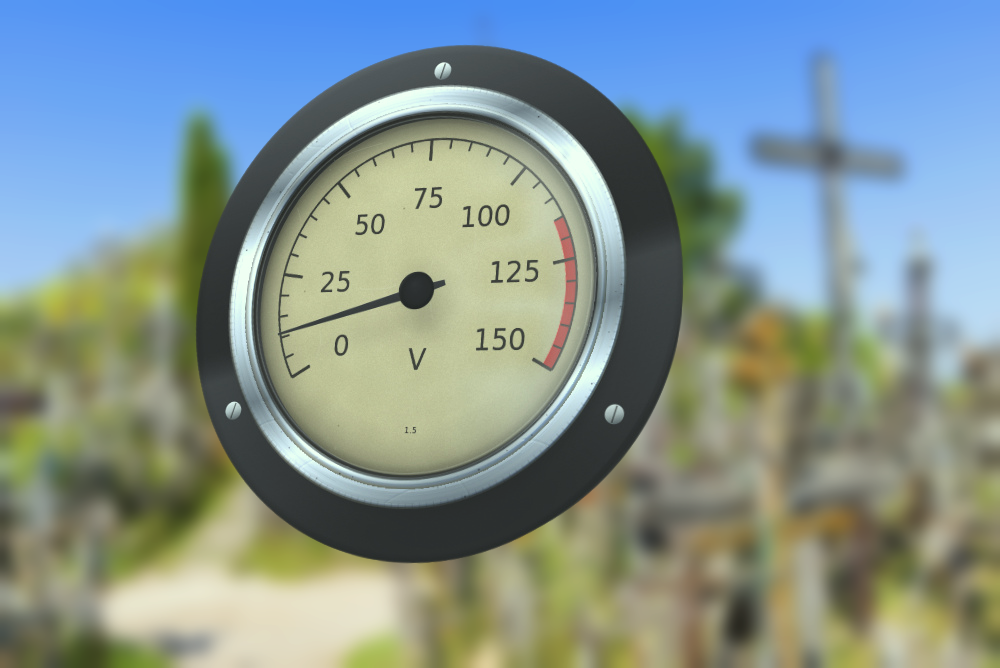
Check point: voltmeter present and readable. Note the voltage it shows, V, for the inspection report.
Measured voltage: 10 V
